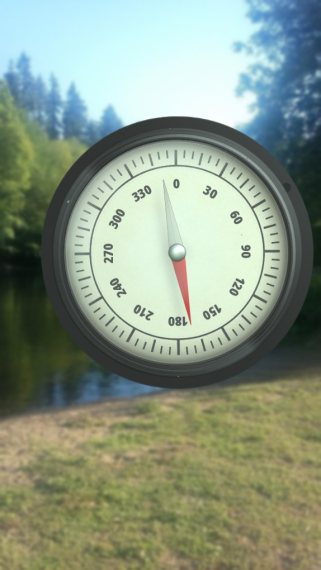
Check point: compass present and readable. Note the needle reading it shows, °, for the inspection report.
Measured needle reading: 170 °
